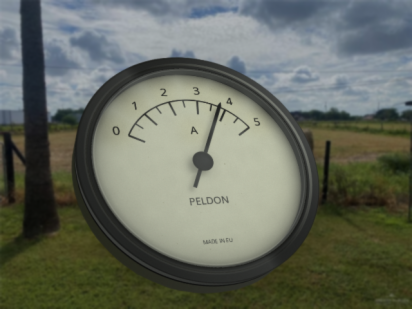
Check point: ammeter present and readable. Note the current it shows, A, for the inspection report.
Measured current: 3.75 A
